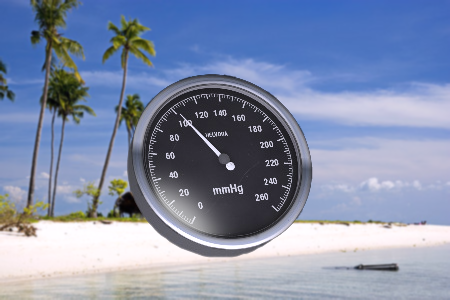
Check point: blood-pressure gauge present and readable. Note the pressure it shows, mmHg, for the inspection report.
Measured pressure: 100 mmHg
